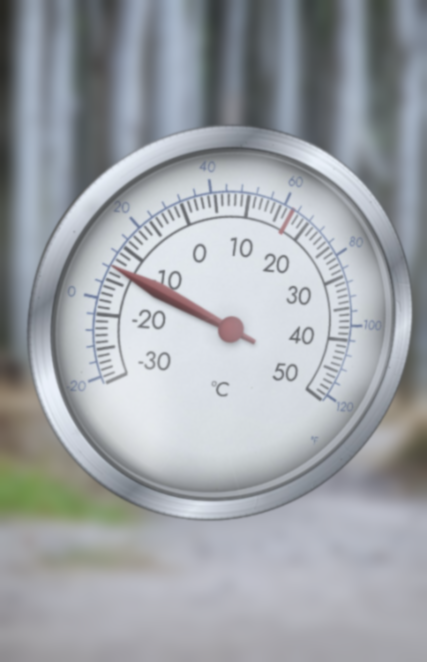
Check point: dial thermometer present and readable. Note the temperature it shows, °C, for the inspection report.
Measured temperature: -13 °C
